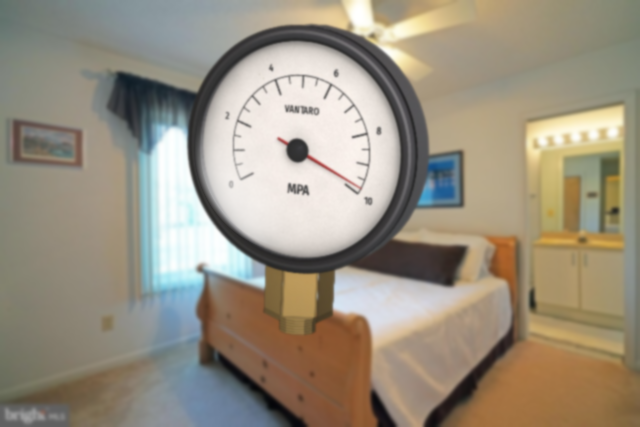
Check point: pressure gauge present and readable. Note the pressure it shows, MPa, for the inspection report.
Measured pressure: 9.75 MPa
